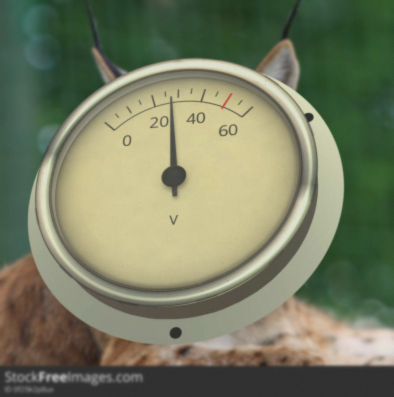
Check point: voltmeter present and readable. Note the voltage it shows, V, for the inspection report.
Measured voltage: 27.5 V
